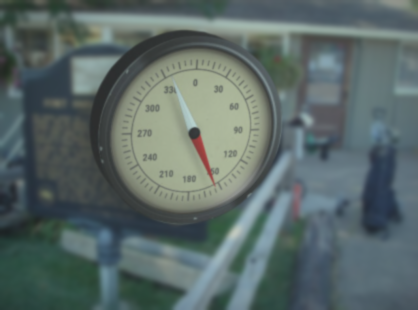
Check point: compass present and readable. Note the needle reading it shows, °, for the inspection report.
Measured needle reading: 155 °
